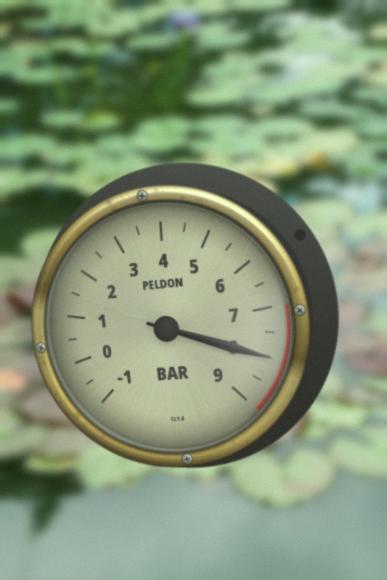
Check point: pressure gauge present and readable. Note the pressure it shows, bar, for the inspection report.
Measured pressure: 8 bar
